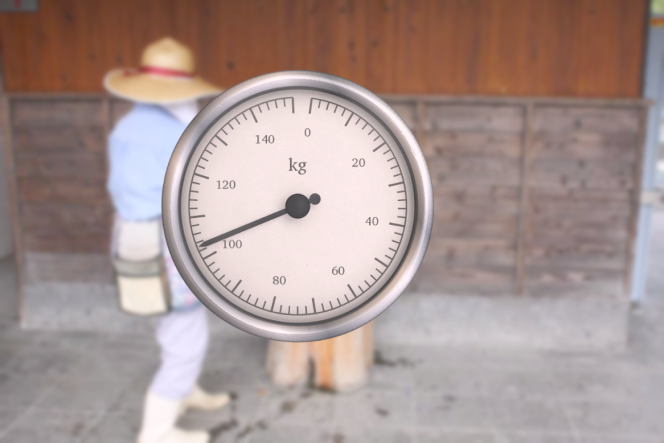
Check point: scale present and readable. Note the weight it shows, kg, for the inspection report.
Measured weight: 103 kg
